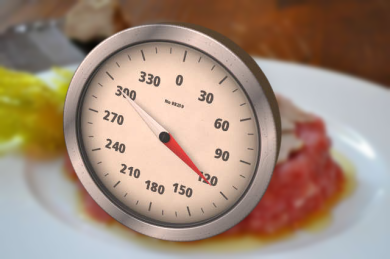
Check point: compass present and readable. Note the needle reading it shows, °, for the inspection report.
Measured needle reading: 120 °
